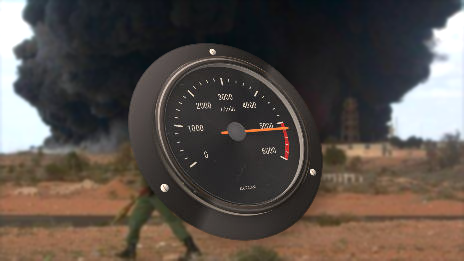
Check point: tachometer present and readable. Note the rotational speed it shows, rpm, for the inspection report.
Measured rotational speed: 5200 rpm
